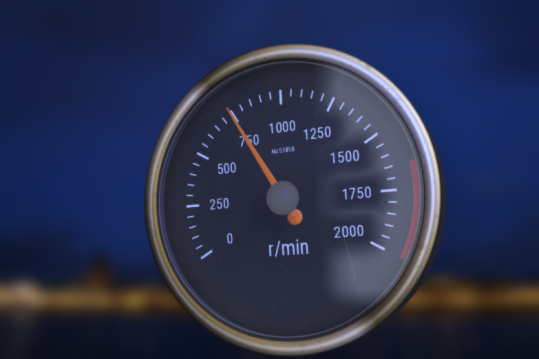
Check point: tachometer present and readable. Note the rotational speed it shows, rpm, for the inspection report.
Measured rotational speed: 750 rpm
